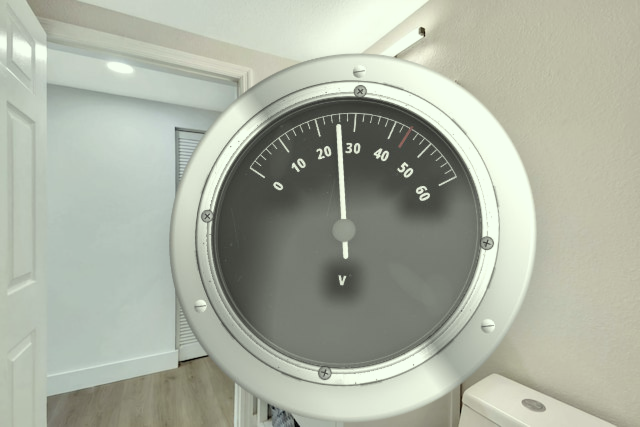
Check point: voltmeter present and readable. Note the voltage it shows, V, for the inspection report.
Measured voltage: 26 V
